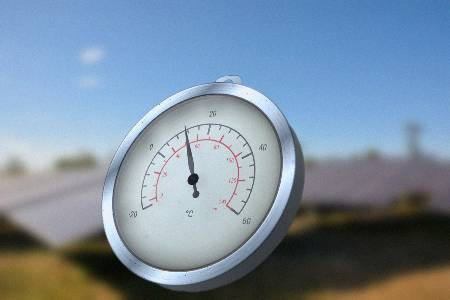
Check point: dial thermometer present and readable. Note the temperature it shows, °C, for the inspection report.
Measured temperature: 12 °C
